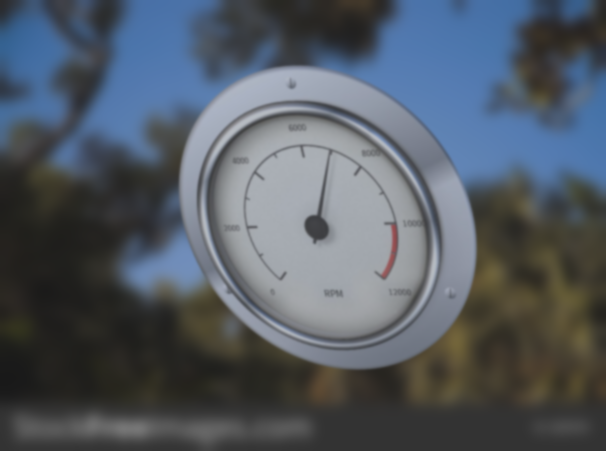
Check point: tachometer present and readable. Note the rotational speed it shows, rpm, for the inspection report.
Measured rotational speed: 7000 rpm
